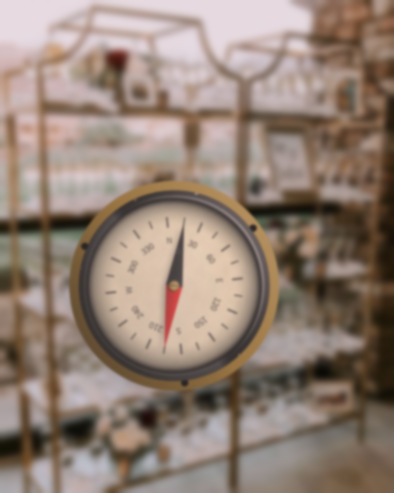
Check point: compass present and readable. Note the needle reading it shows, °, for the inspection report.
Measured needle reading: 195 °
